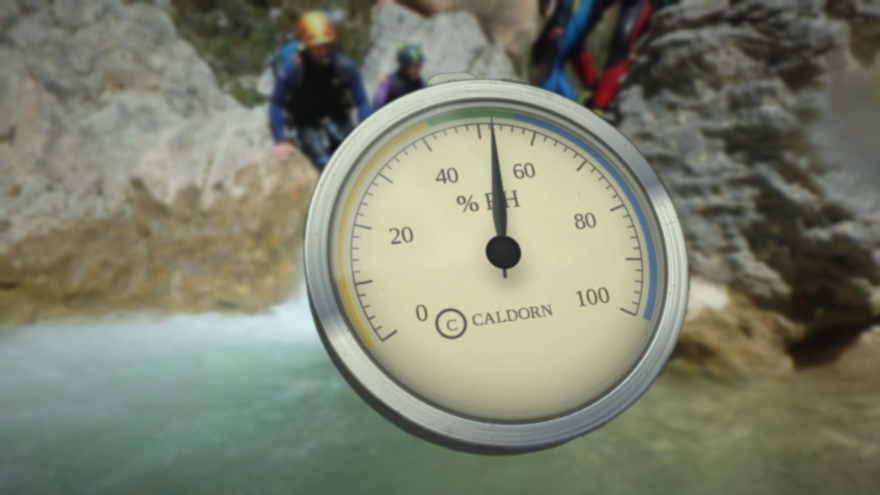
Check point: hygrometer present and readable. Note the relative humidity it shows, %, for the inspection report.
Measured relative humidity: 52 %
